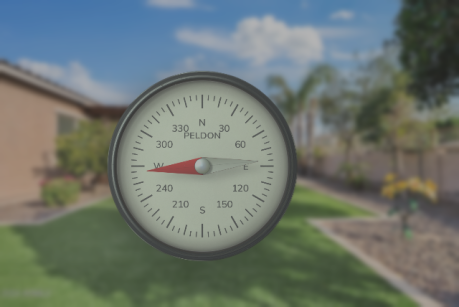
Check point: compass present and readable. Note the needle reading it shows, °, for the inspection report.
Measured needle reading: 265 °
